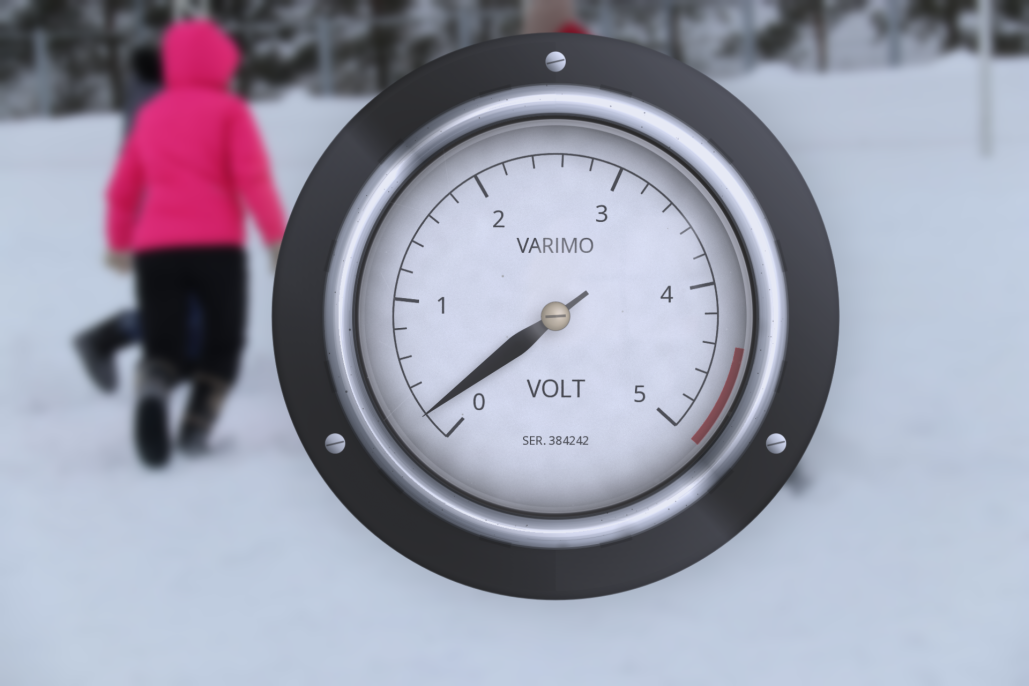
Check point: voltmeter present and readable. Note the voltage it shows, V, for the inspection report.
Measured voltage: 0.2 V
